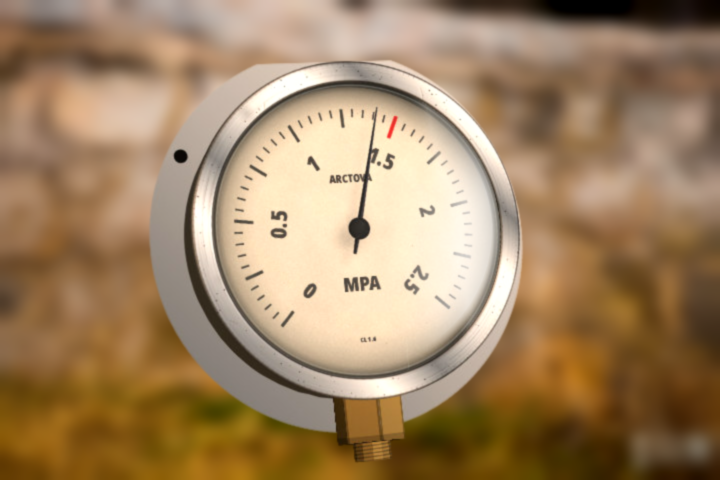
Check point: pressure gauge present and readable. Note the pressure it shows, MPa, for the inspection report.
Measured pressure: 1.4 MPa
